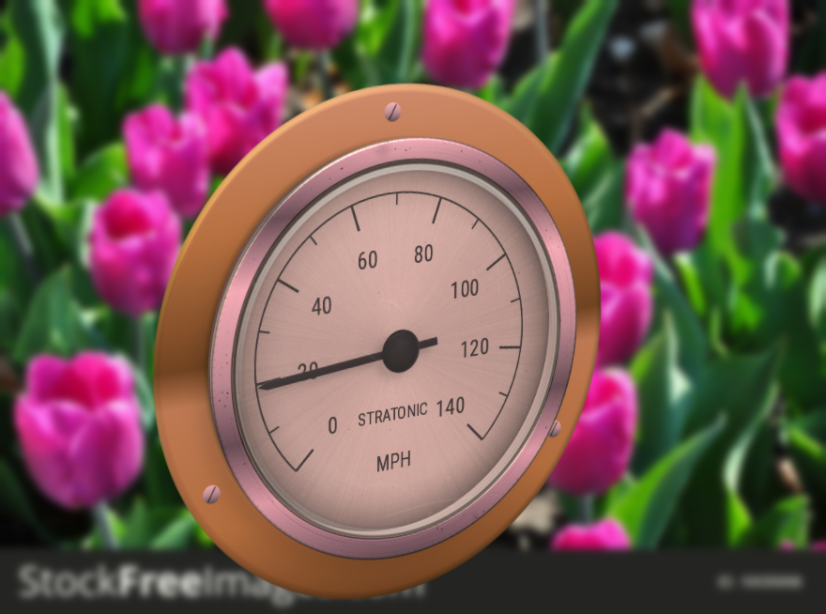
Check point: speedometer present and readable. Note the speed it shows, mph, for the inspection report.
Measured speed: 20 mph
